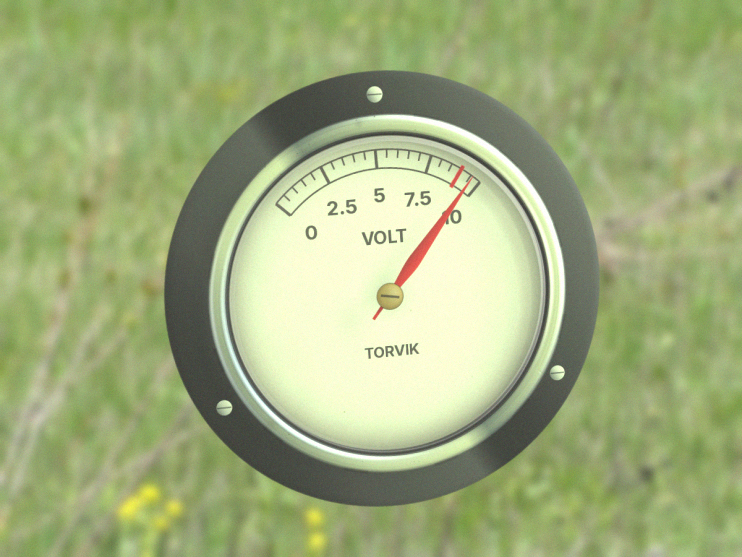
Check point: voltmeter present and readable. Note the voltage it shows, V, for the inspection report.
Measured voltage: 9.5 V
